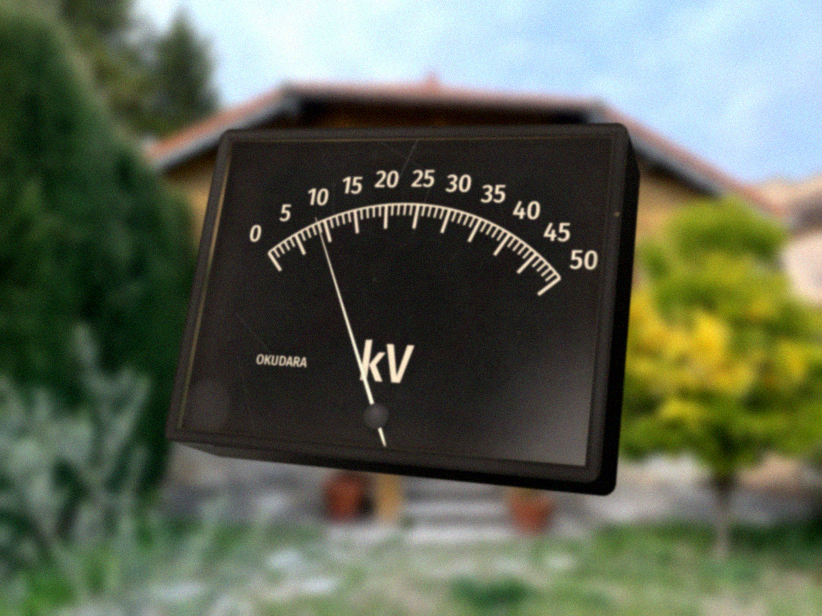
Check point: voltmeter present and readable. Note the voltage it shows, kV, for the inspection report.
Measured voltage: 9 kV
